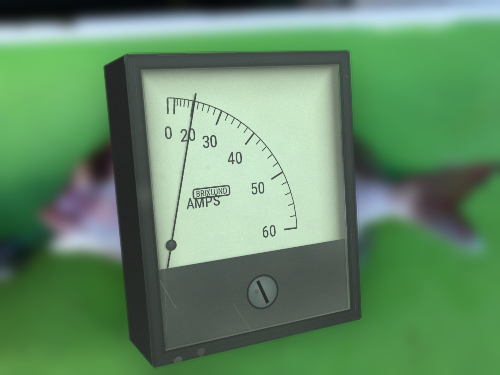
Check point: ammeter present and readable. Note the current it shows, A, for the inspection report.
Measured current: 20 A
